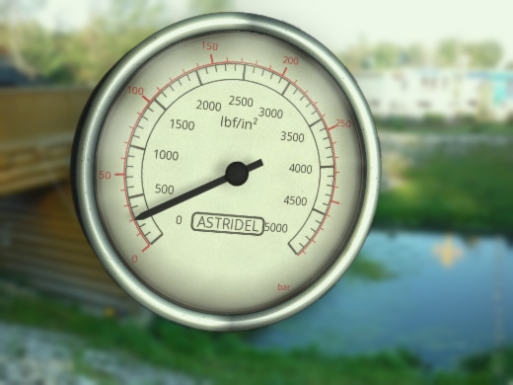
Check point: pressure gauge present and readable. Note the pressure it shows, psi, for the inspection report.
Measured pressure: 300 psi
